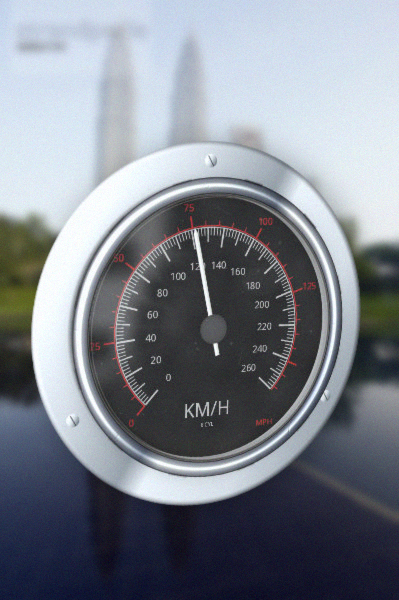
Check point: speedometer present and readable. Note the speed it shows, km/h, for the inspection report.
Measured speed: 120 km/h
